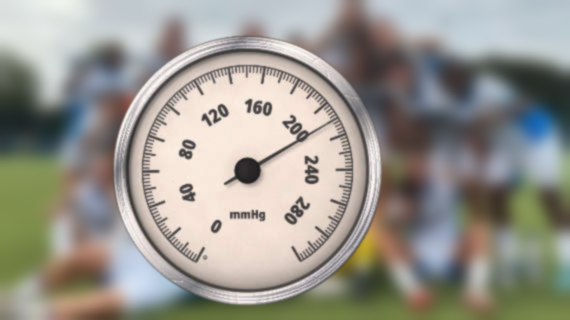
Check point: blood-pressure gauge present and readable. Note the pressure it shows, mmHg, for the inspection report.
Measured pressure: 210 mmHg
